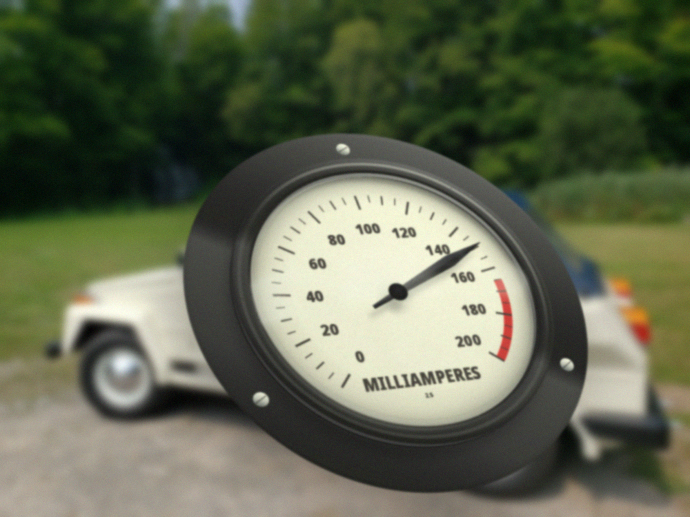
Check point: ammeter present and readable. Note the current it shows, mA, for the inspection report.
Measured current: 150 mA
